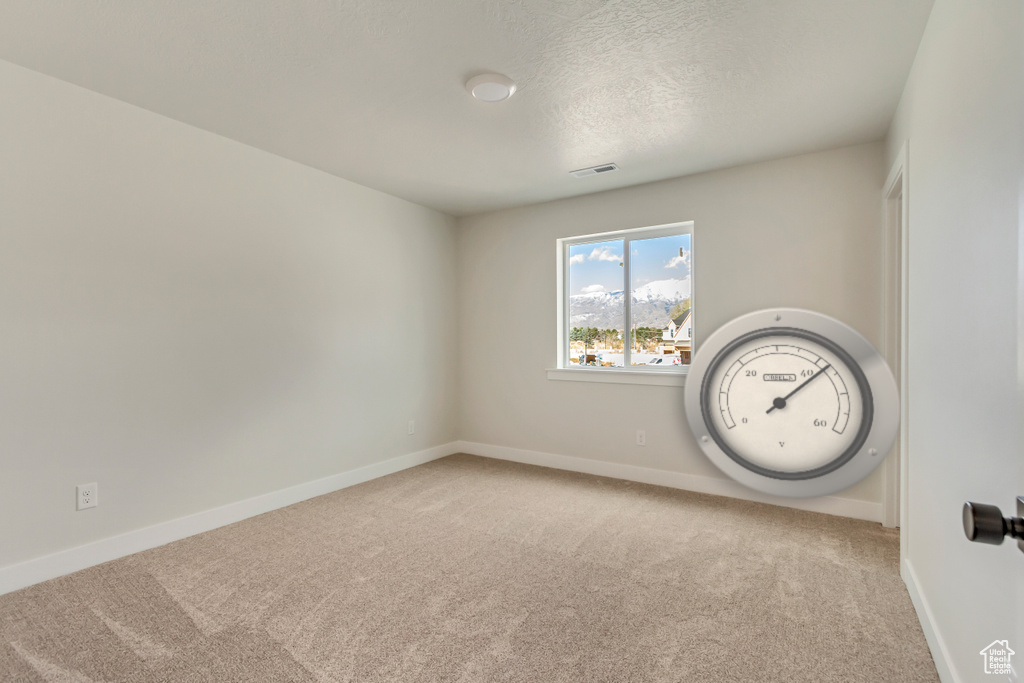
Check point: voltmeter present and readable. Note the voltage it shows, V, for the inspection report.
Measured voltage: 42.5 V
